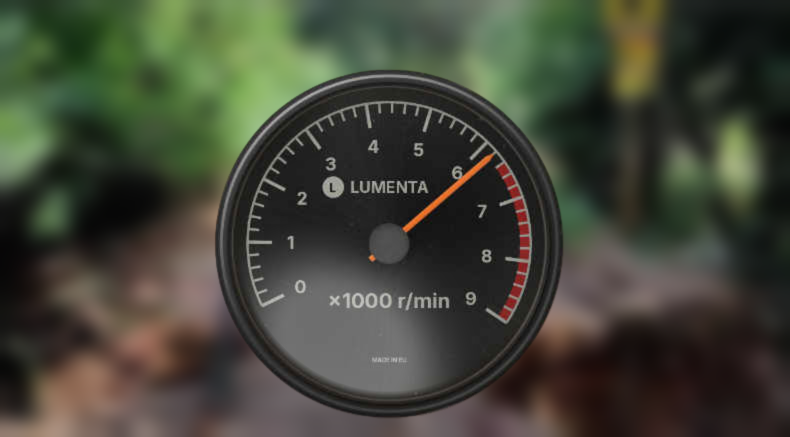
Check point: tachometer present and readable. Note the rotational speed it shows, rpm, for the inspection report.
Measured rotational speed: 6200 rpm
